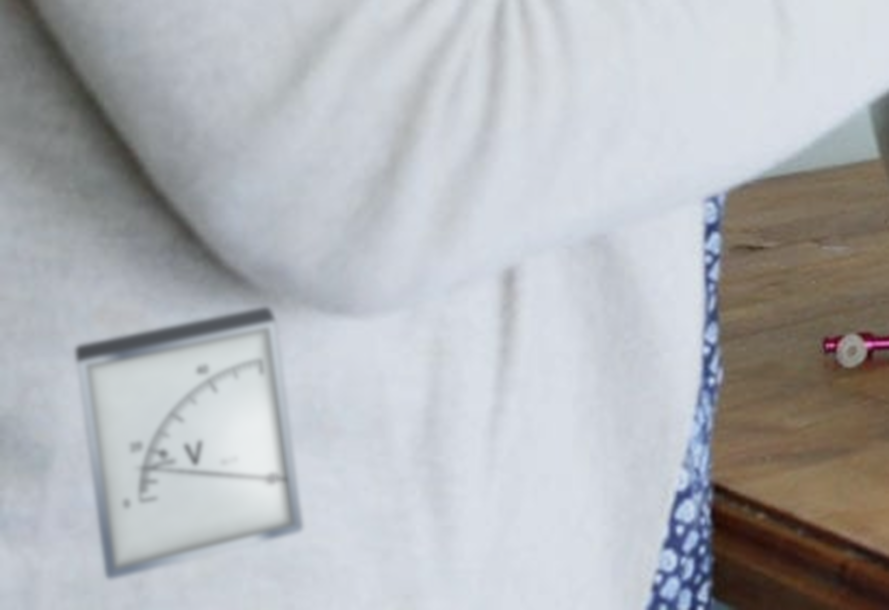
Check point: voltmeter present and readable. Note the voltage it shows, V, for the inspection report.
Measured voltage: 15 V
